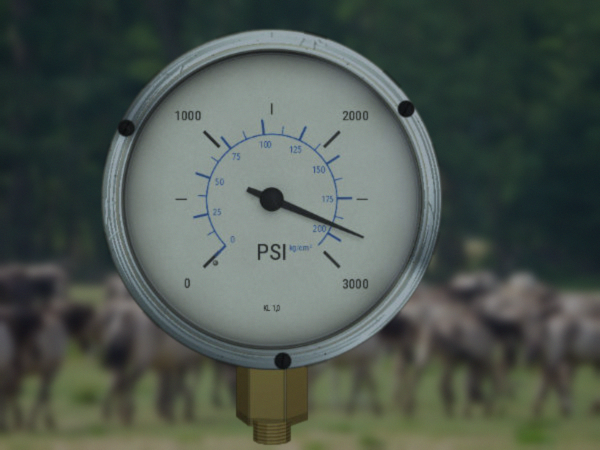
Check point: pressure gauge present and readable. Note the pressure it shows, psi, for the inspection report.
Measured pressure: 2750 psi
